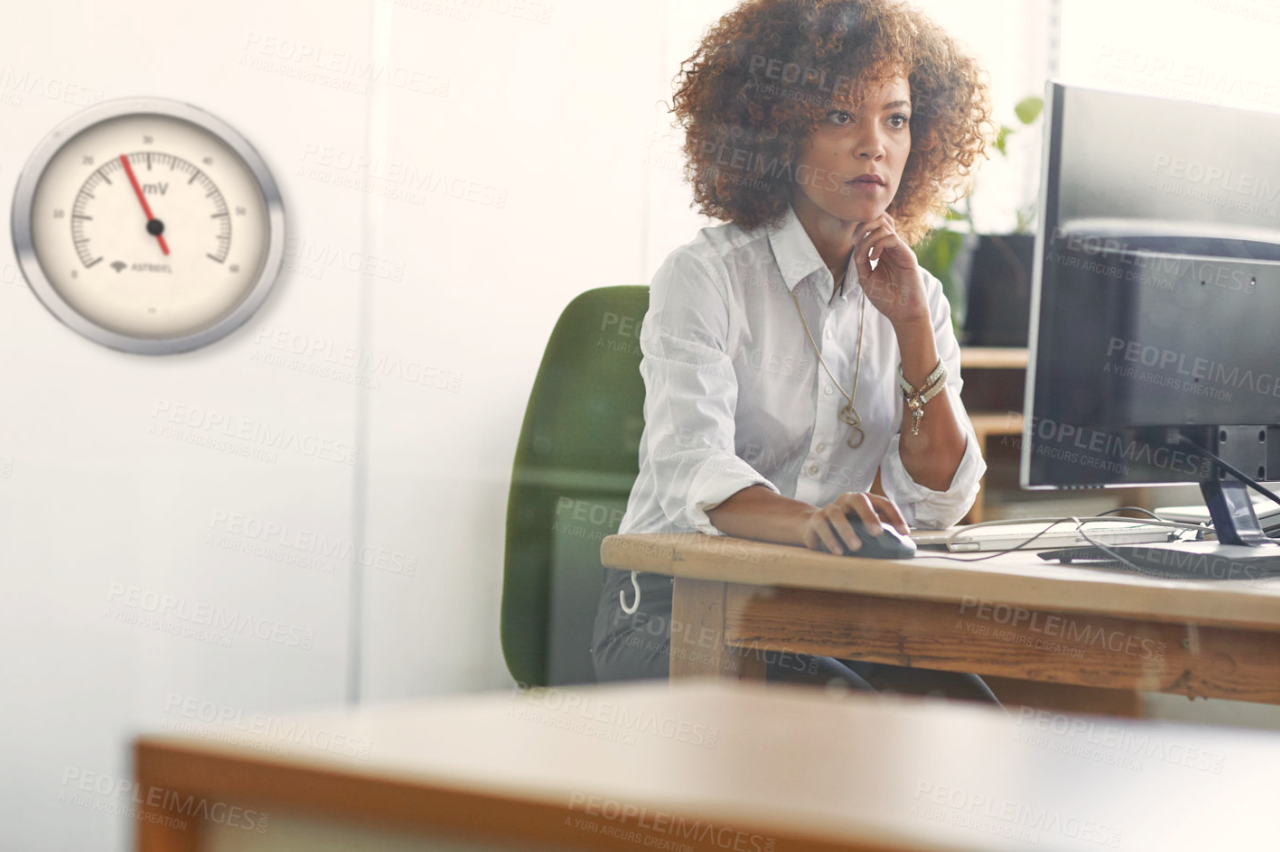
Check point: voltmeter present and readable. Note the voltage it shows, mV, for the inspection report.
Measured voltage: 25 mV
